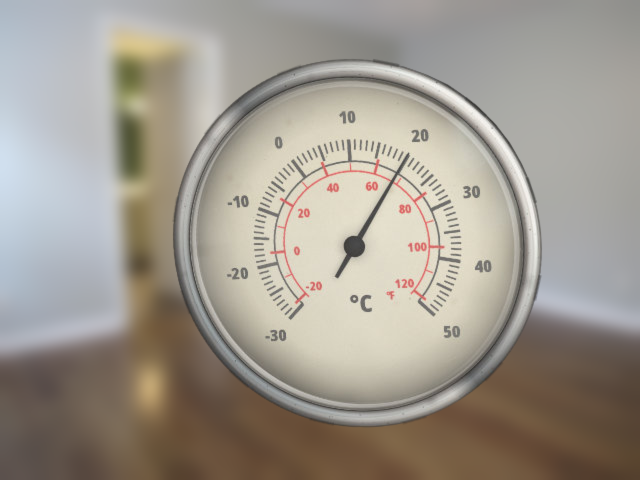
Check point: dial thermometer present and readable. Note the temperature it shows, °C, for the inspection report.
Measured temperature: 20 °C
